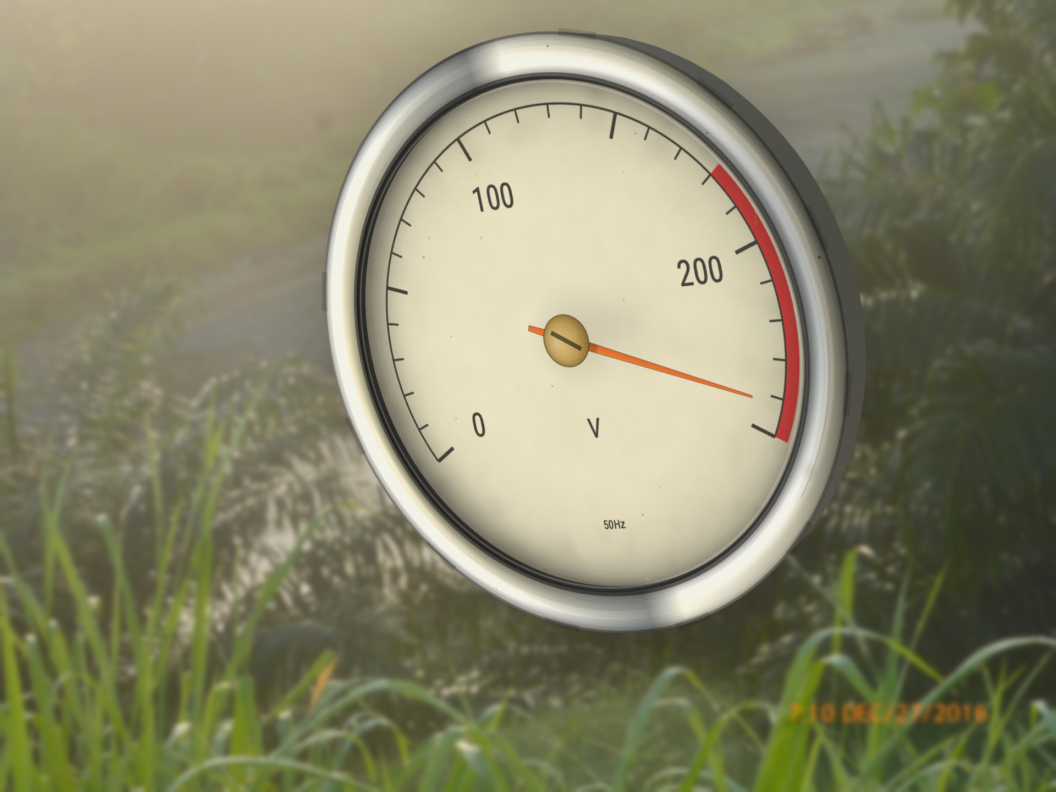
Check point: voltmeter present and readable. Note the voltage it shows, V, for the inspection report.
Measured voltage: 240 V
